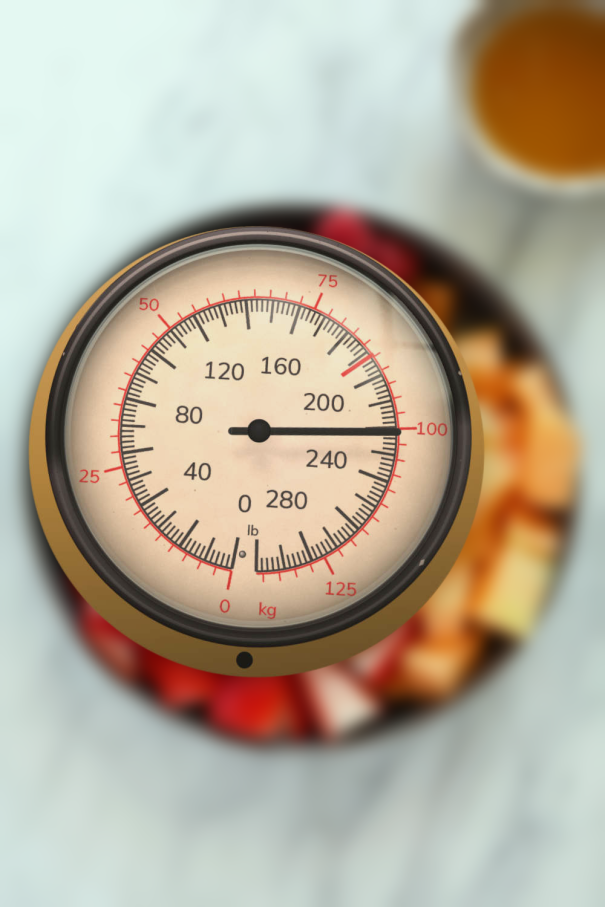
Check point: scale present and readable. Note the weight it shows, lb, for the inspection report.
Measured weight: 222 lb
